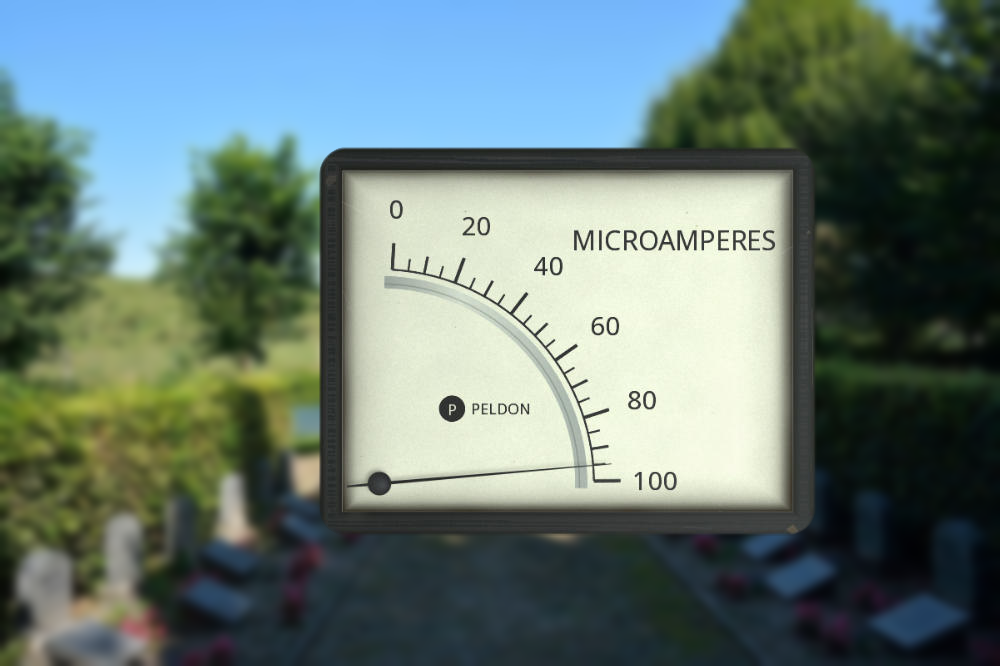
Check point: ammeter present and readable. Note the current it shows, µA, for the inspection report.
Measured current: 95 µA
